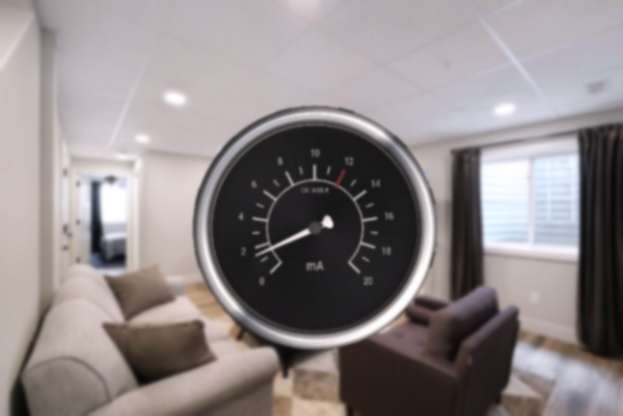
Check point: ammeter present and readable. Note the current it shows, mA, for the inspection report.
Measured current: 1.5 mA
